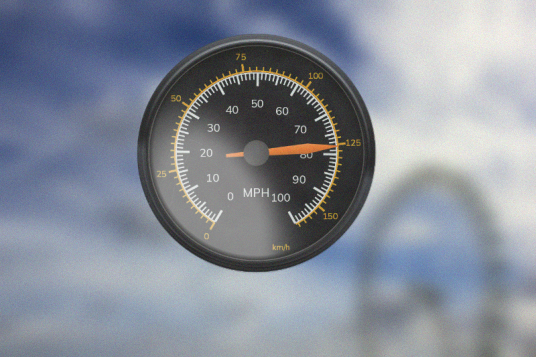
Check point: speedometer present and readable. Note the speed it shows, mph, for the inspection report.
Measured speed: 78 mph
